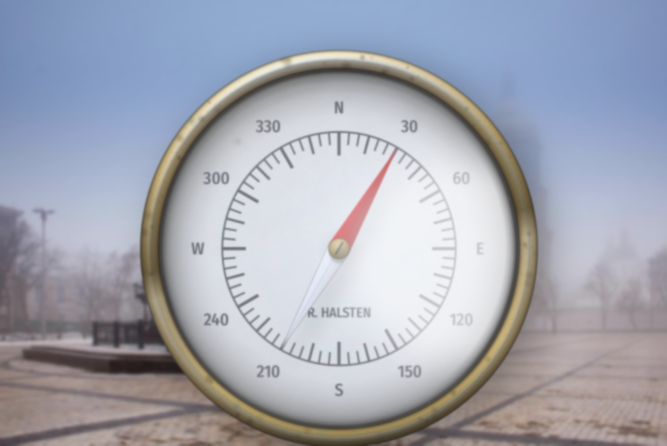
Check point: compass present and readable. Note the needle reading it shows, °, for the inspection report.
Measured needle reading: 30 °
